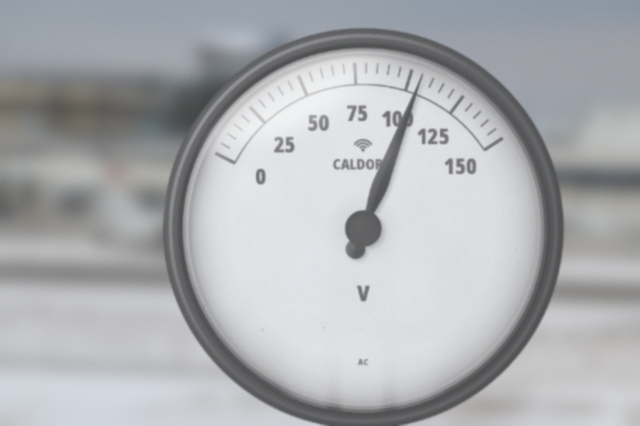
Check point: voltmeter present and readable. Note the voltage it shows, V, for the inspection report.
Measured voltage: 105 V
